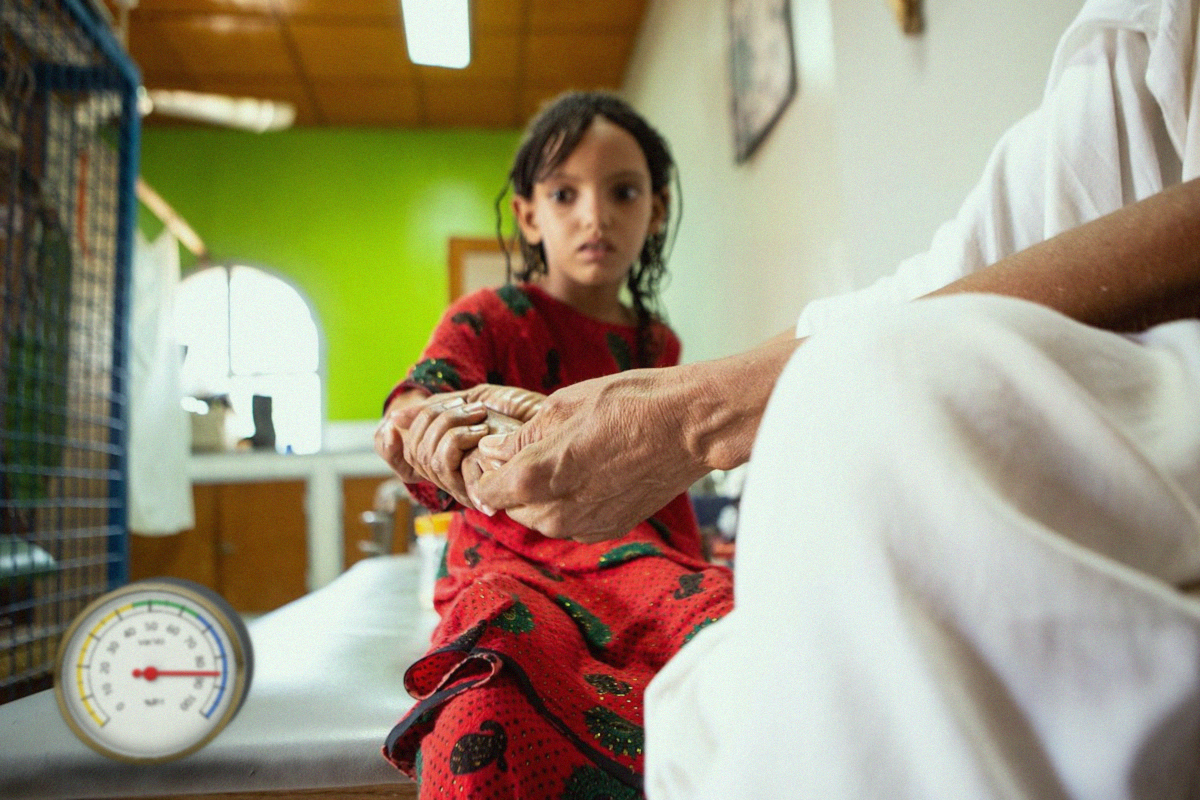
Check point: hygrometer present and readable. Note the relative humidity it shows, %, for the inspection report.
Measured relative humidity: 85 %
